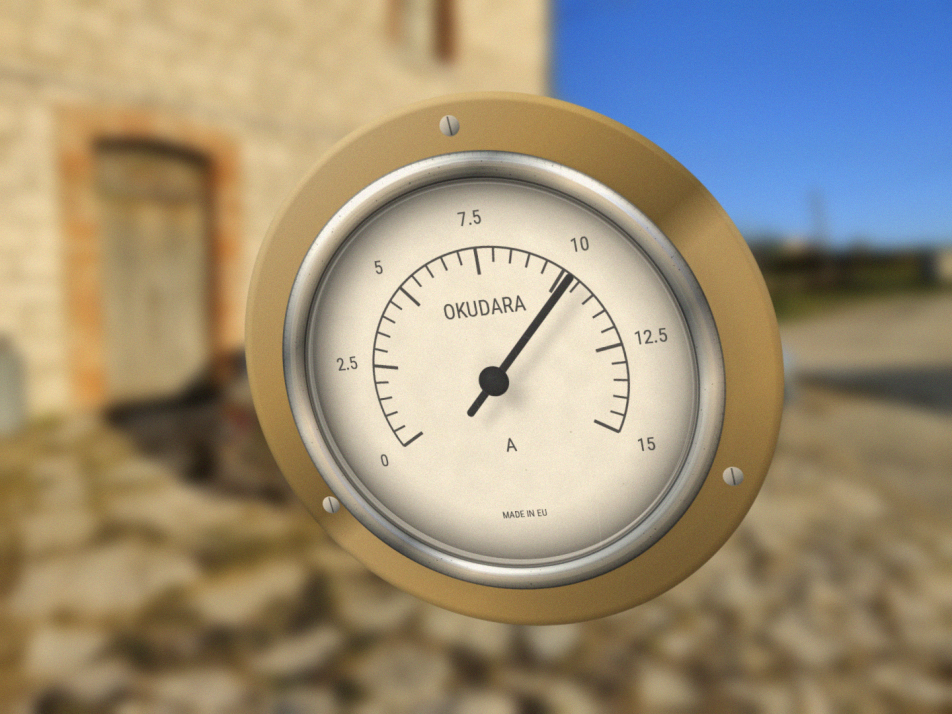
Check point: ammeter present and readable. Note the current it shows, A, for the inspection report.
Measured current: 10.25 A
